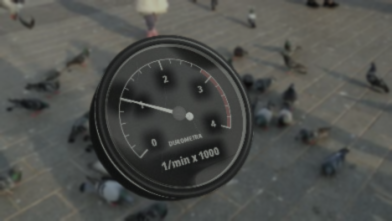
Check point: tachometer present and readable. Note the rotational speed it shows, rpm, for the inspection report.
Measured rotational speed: 1000 rpm
